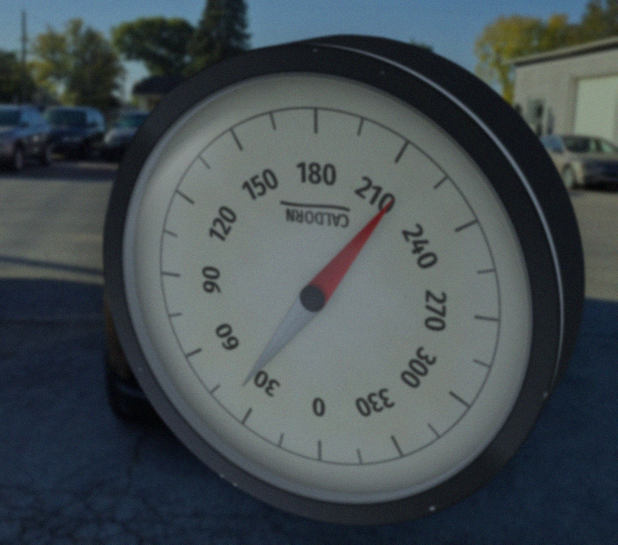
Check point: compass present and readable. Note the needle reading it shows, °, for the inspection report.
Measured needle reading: 217.5 °
